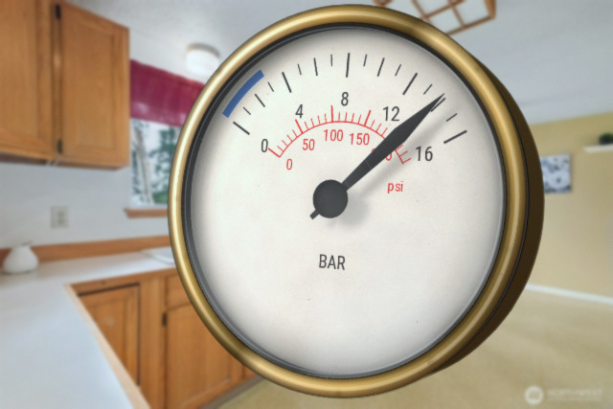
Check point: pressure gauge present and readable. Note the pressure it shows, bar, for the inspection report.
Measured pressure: 14 bar
